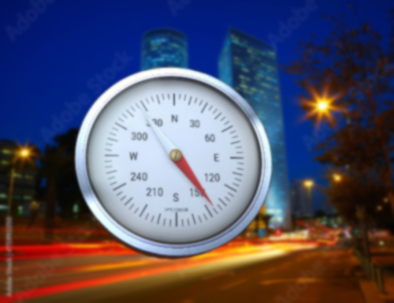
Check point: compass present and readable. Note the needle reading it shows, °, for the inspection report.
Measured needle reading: 145 °
